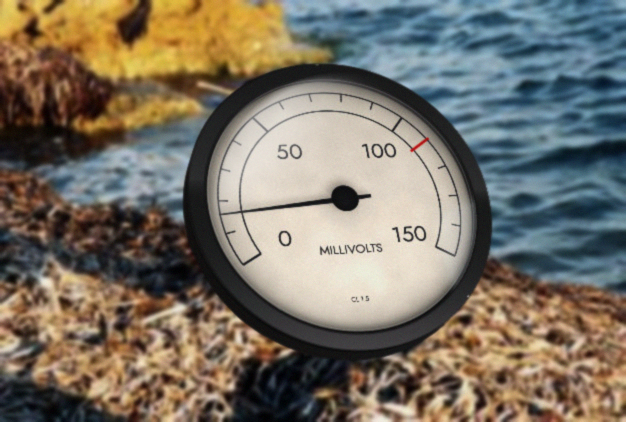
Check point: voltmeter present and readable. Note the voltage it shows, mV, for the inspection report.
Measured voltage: 15 mV
